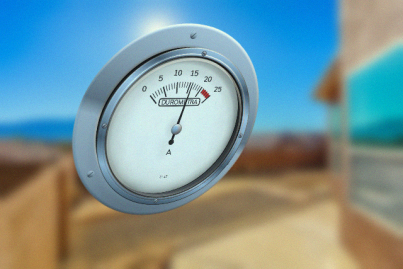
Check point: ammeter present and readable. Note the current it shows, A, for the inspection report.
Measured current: 15 A
